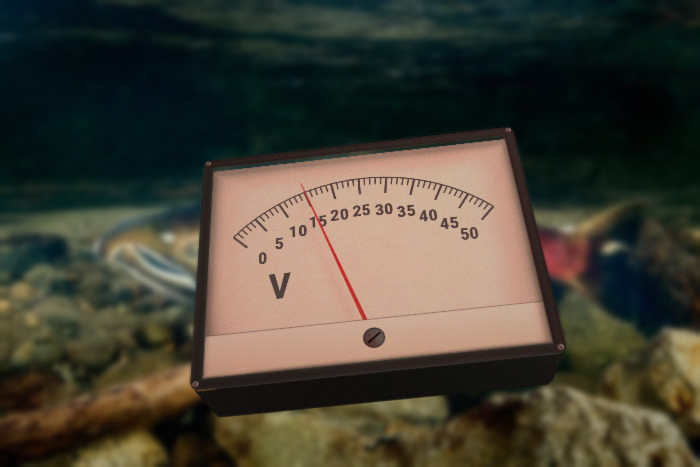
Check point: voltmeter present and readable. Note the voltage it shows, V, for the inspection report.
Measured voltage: 15 V
